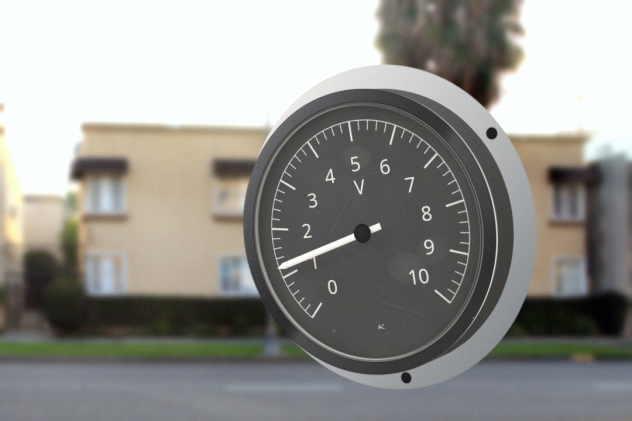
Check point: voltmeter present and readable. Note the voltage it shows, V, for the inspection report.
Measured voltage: 1.2 V
